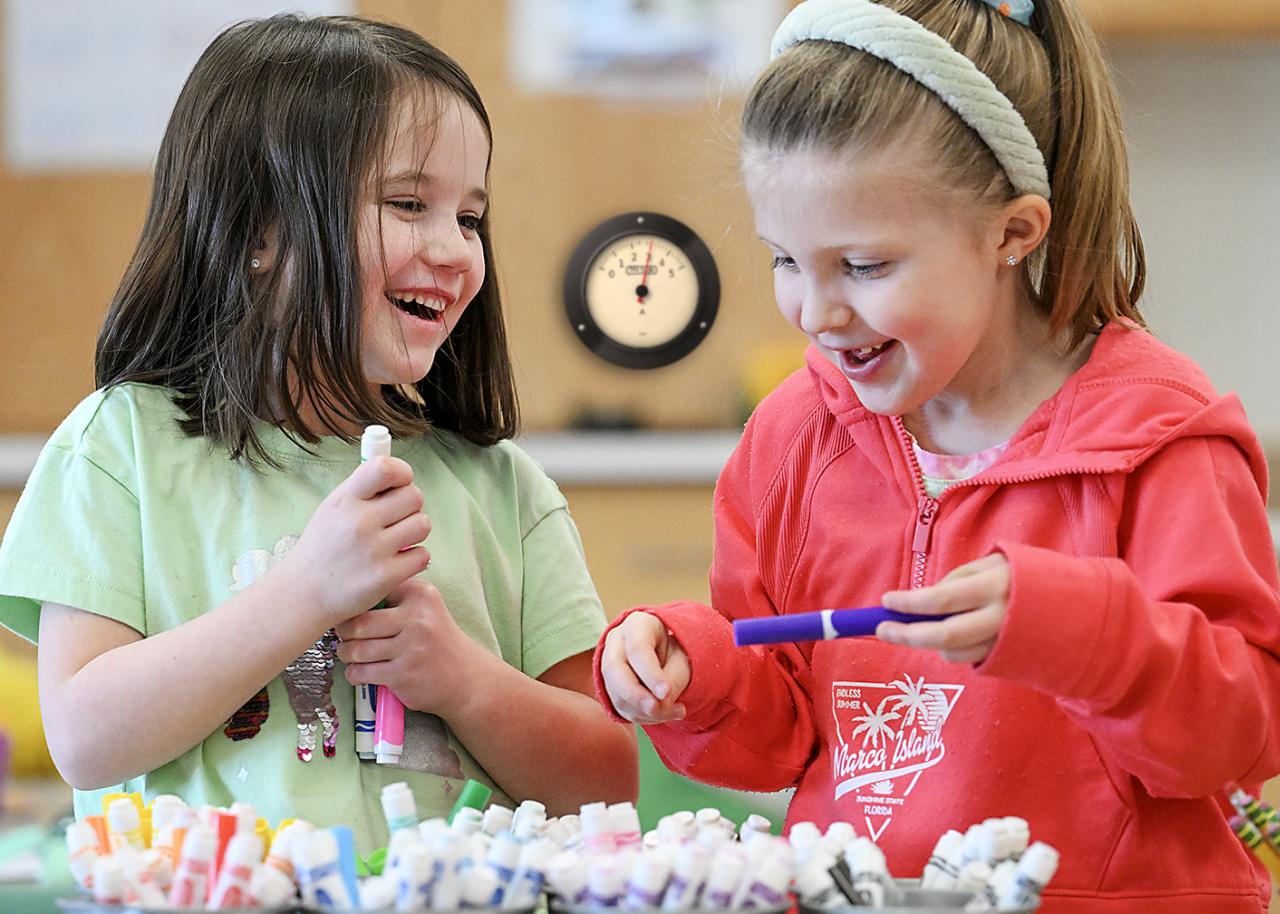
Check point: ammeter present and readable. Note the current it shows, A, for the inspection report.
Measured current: 3 A
